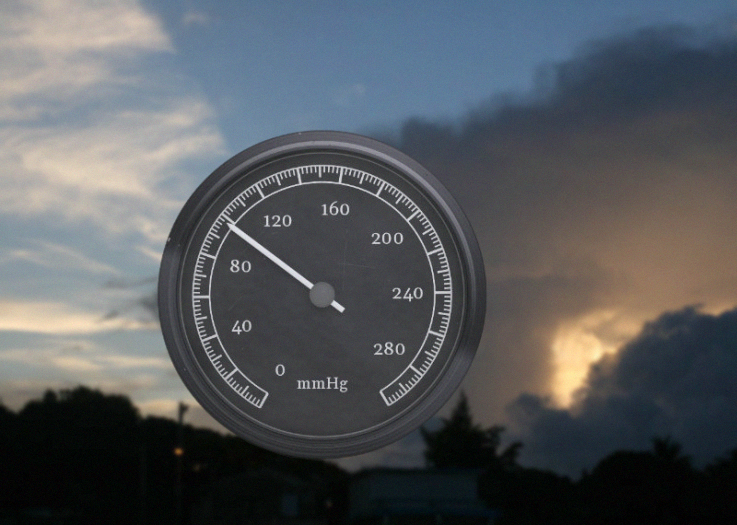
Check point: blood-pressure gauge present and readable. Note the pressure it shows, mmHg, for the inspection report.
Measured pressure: 98 mmHg
